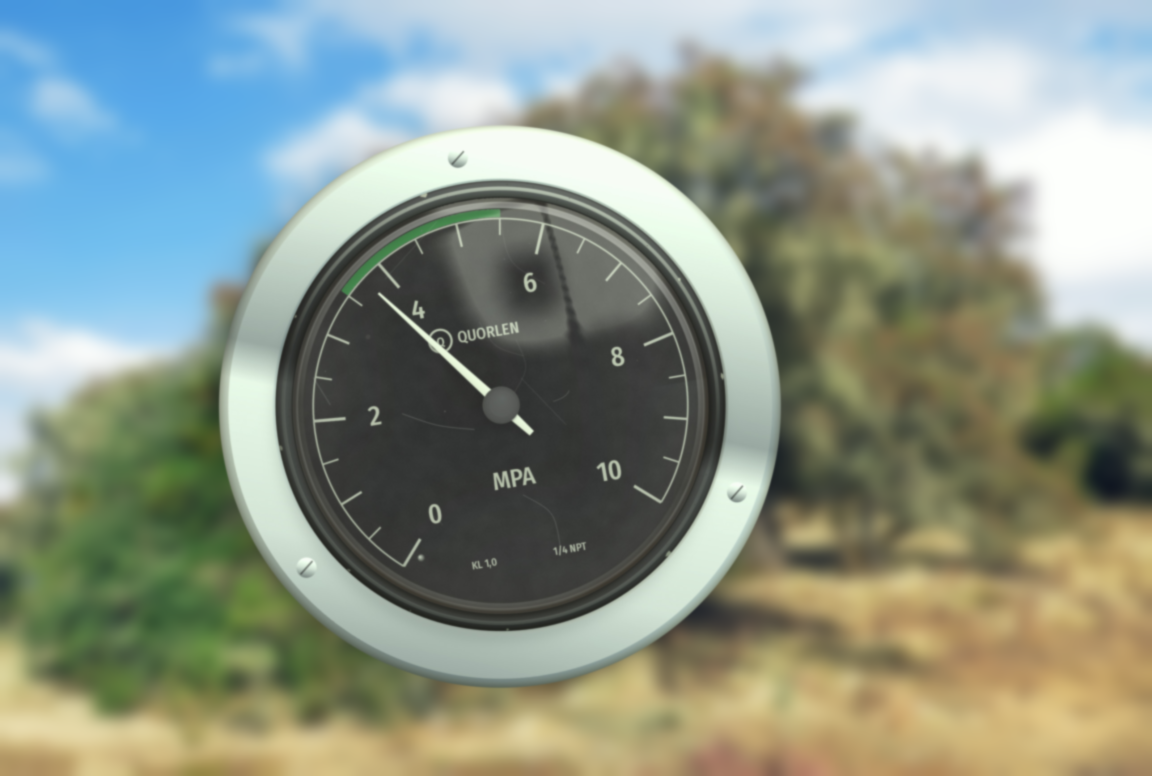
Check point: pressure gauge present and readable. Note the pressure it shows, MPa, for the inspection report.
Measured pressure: 3.75 MPa
